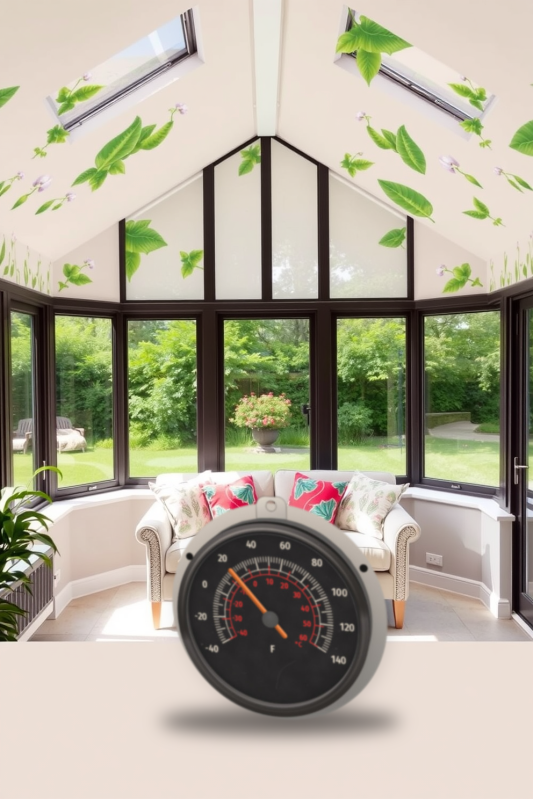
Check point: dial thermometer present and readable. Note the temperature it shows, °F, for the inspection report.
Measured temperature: 20 °F
